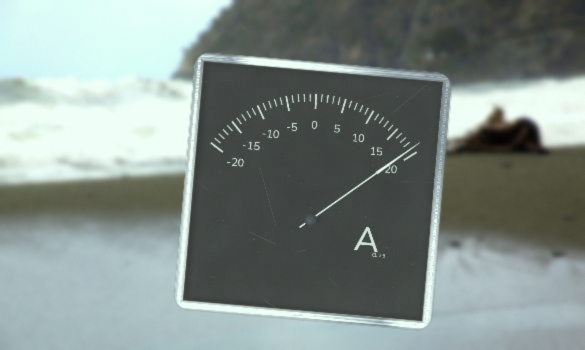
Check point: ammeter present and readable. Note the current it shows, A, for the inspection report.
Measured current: 19 A
